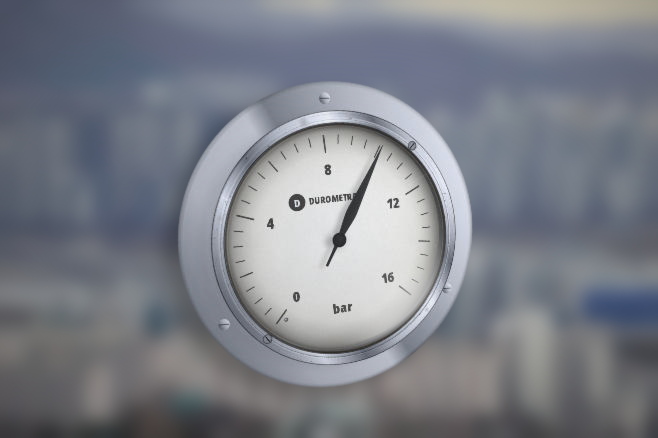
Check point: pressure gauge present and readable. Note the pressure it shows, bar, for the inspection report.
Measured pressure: 10 bar
